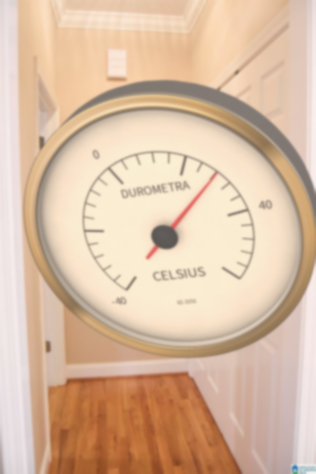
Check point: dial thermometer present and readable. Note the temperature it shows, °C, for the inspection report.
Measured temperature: 28 °C
